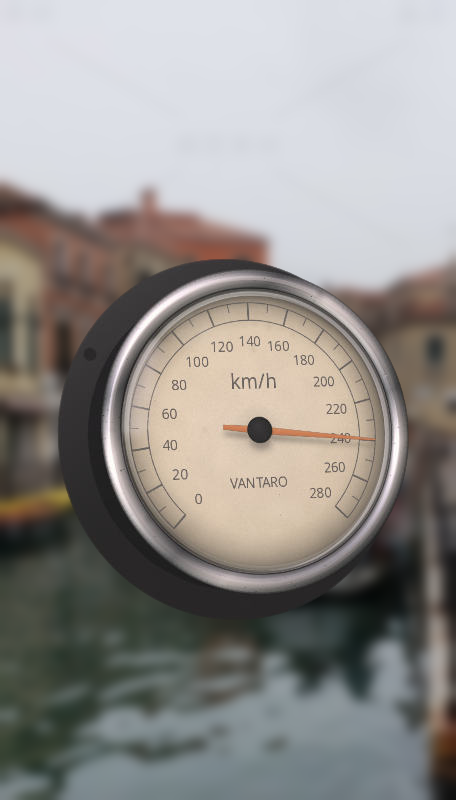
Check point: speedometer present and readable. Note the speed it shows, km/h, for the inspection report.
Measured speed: 240 km/h
